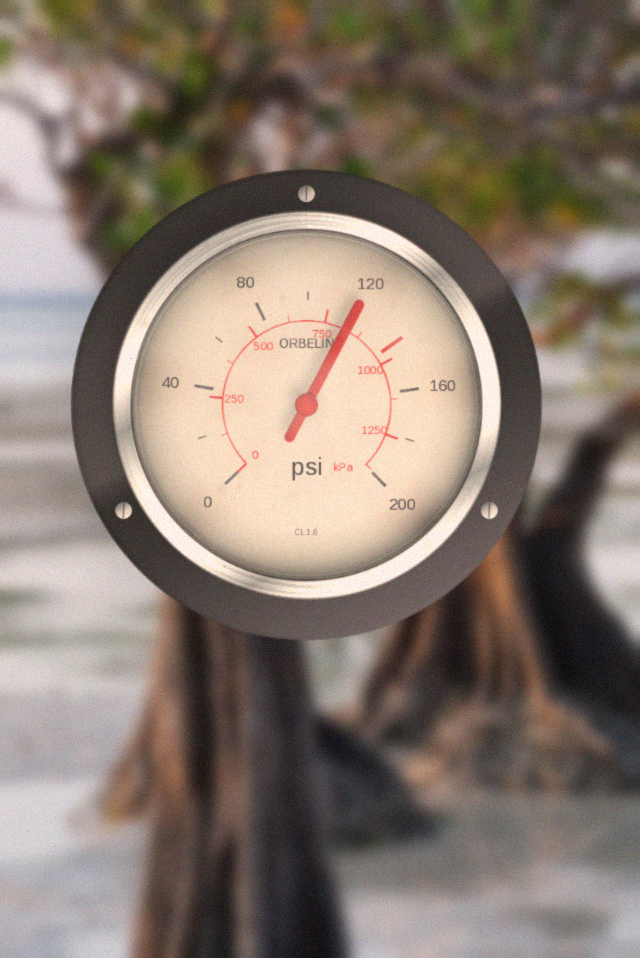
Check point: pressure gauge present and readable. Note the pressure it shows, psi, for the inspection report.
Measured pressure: 120 psi
